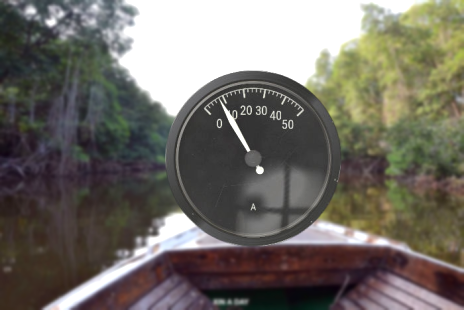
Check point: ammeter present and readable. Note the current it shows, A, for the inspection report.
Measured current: 8 A
